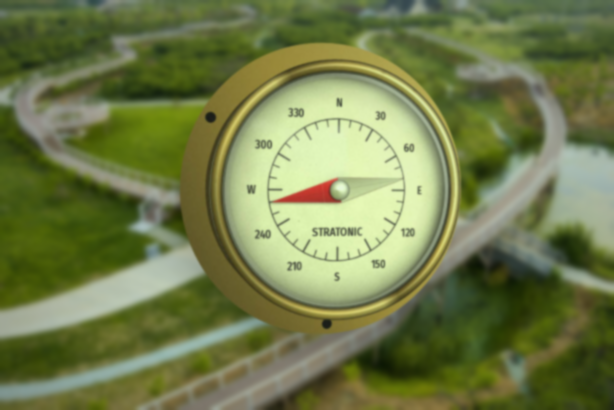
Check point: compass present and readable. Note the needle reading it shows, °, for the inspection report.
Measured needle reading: 260 °
